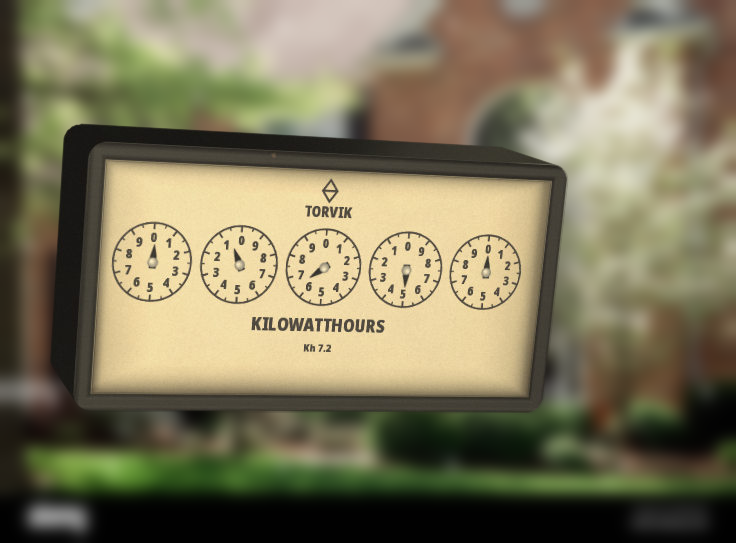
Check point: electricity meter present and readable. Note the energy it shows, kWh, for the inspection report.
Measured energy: 650 kWh
